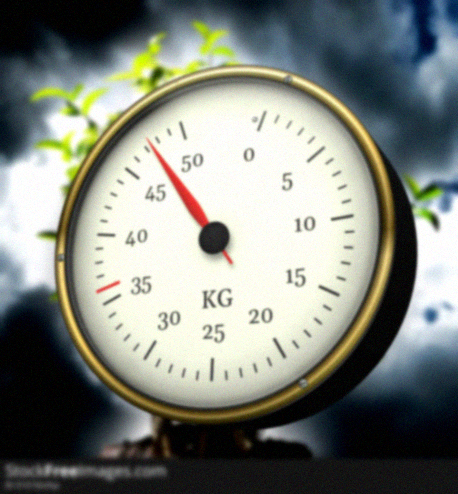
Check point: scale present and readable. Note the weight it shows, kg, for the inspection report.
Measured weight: 47.5 kg
